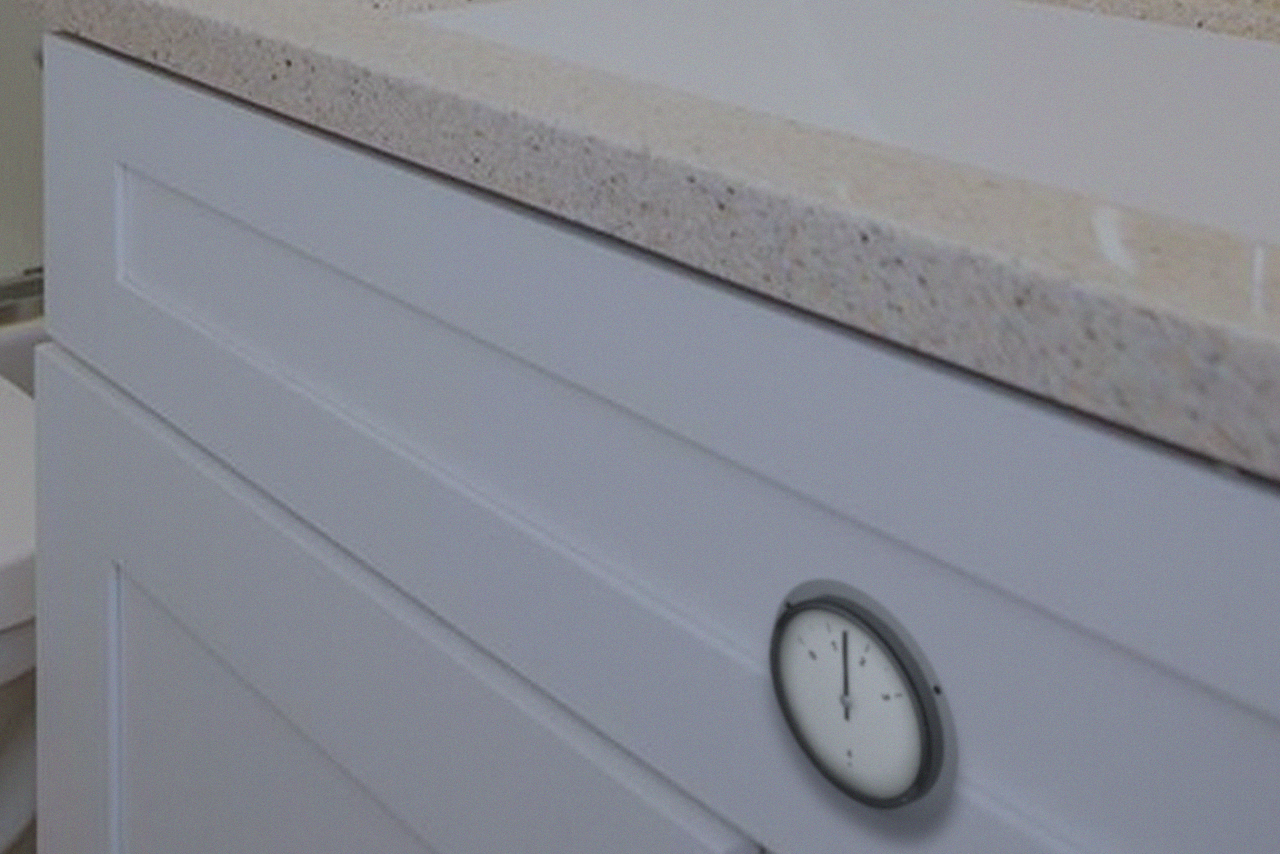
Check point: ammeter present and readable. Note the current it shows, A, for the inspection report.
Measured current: 1.5 A
